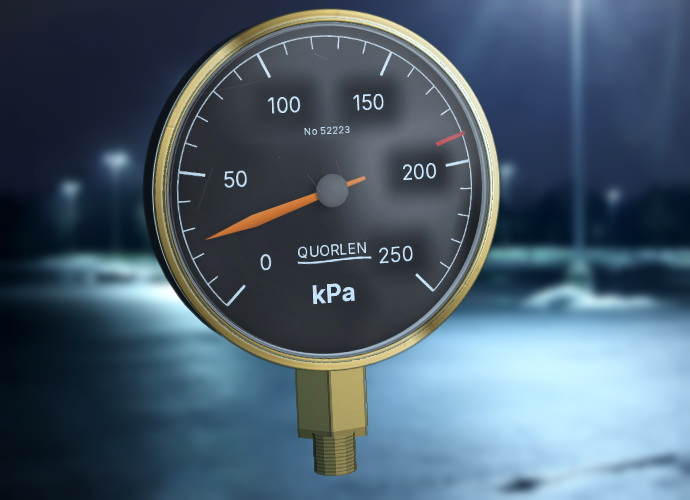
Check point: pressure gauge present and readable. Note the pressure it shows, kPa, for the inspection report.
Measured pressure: 25 kPa
